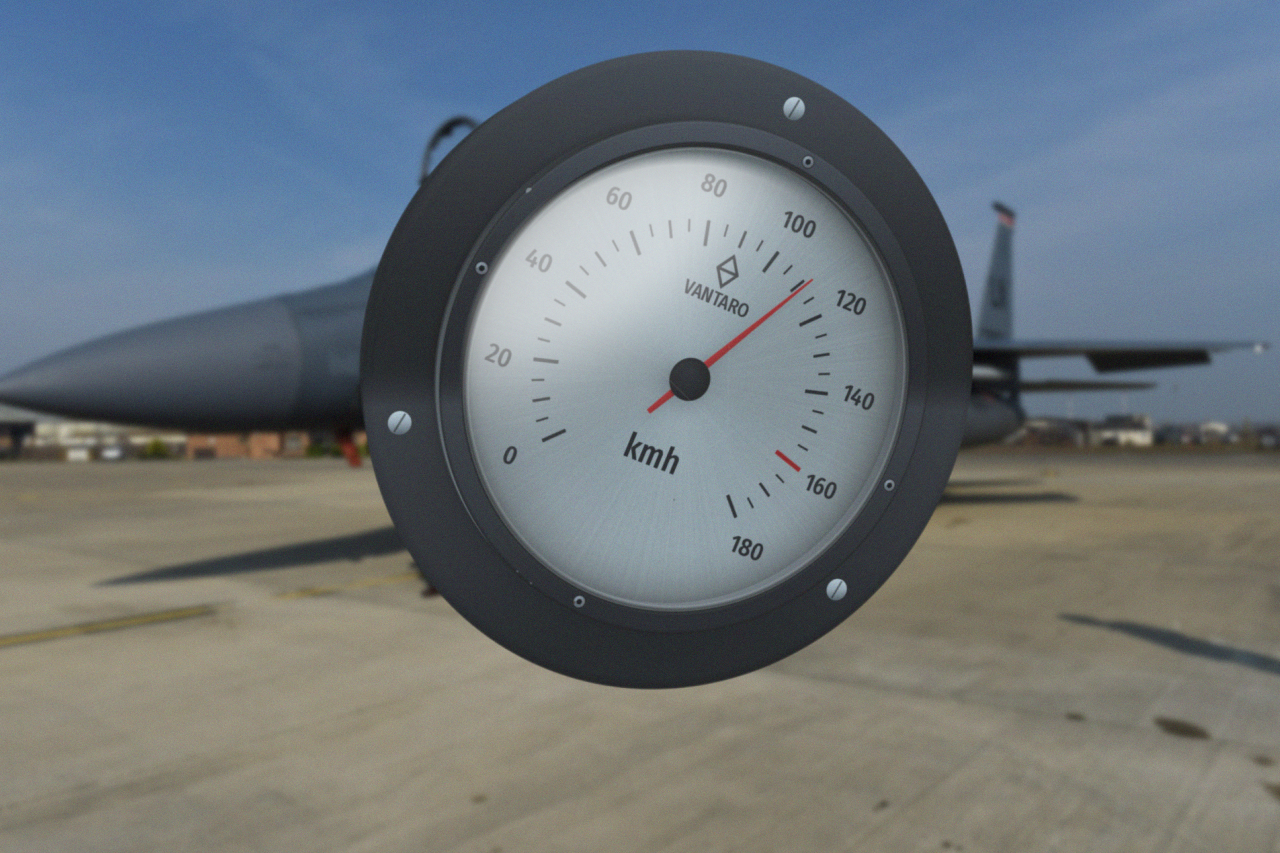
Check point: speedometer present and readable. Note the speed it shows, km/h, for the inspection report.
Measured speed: 110 km/h
